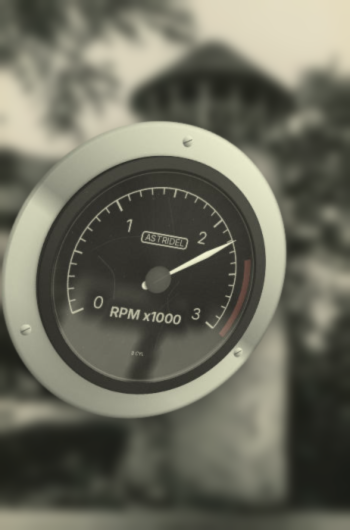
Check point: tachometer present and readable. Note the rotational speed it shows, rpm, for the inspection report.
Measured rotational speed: 2200 rpm
